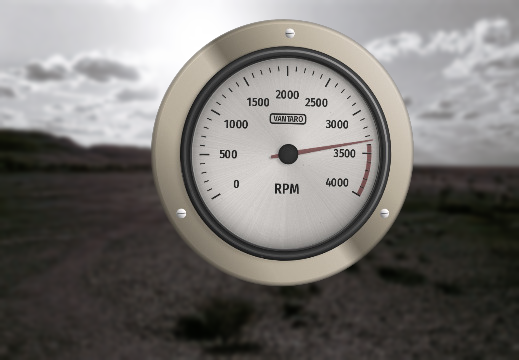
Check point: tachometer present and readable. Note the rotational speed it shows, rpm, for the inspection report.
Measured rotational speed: 3350 rpm
